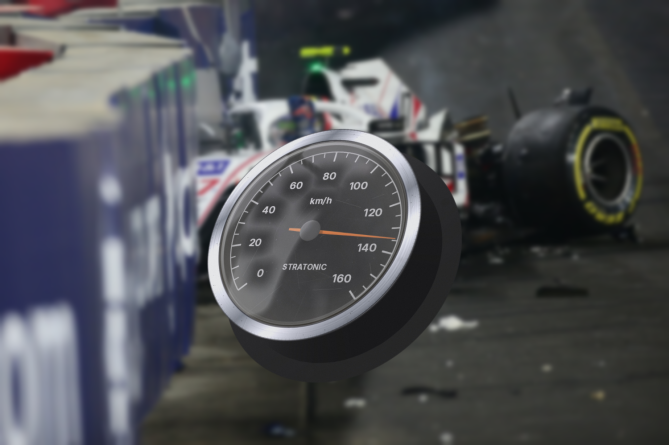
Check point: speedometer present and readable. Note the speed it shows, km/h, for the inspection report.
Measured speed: 135 km/h
